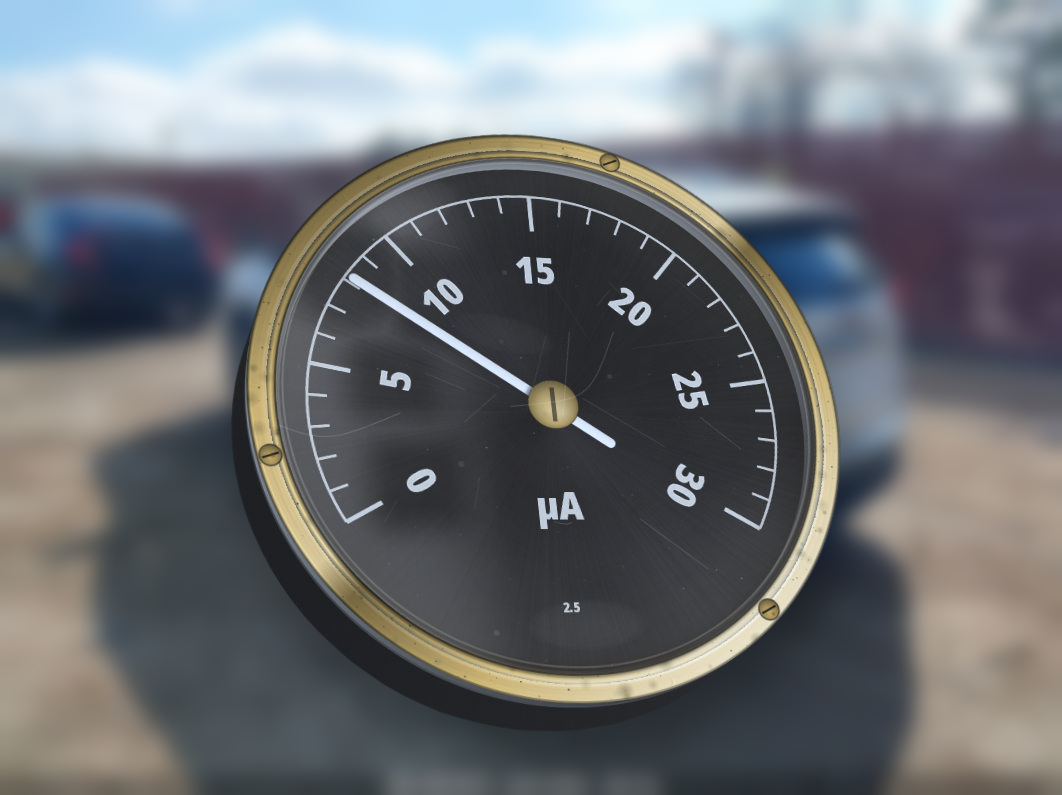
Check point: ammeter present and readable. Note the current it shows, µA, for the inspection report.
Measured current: 8 µA
